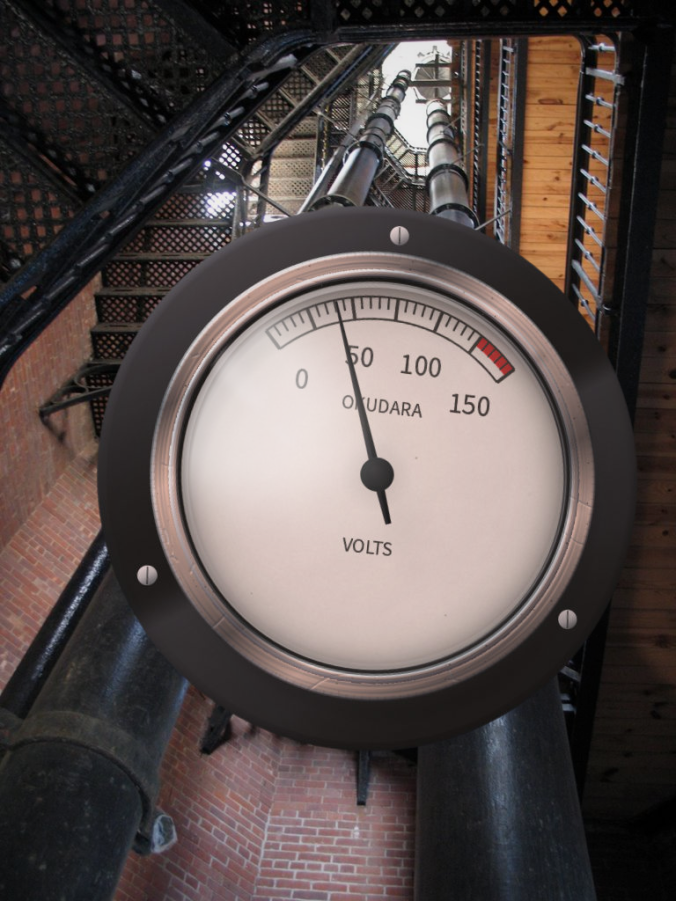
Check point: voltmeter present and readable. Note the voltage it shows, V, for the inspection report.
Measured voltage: 40 V
